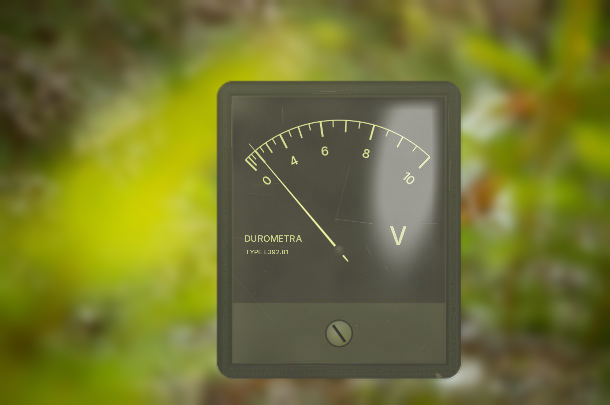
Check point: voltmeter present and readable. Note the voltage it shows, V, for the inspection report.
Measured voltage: 2 V
